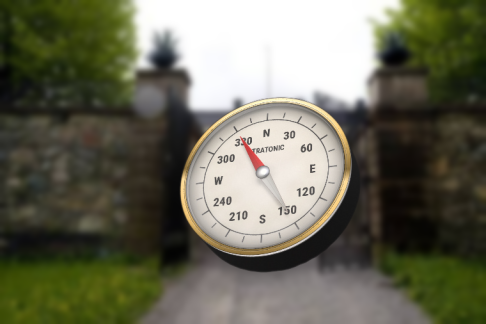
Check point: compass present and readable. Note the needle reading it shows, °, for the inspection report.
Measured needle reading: 330 °
